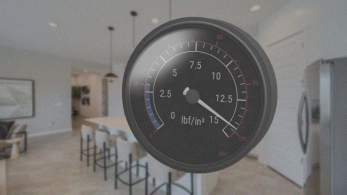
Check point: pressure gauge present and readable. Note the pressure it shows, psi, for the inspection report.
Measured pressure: 14.25 psi
